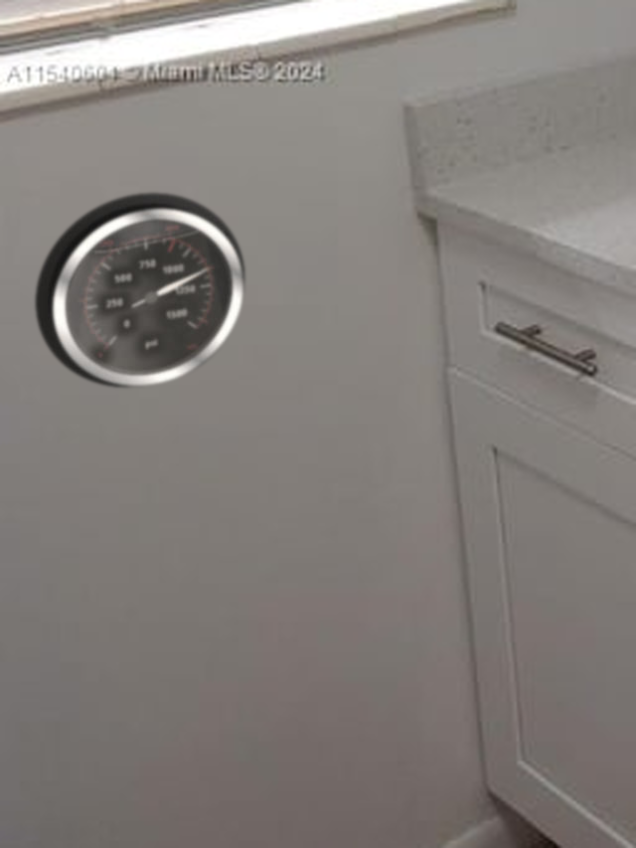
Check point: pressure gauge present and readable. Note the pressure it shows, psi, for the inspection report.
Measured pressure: 1150 psi
